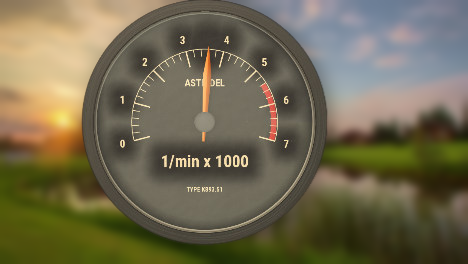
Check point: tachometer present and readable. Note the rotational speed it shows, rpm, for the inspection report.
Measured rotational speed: 3600 rpm
